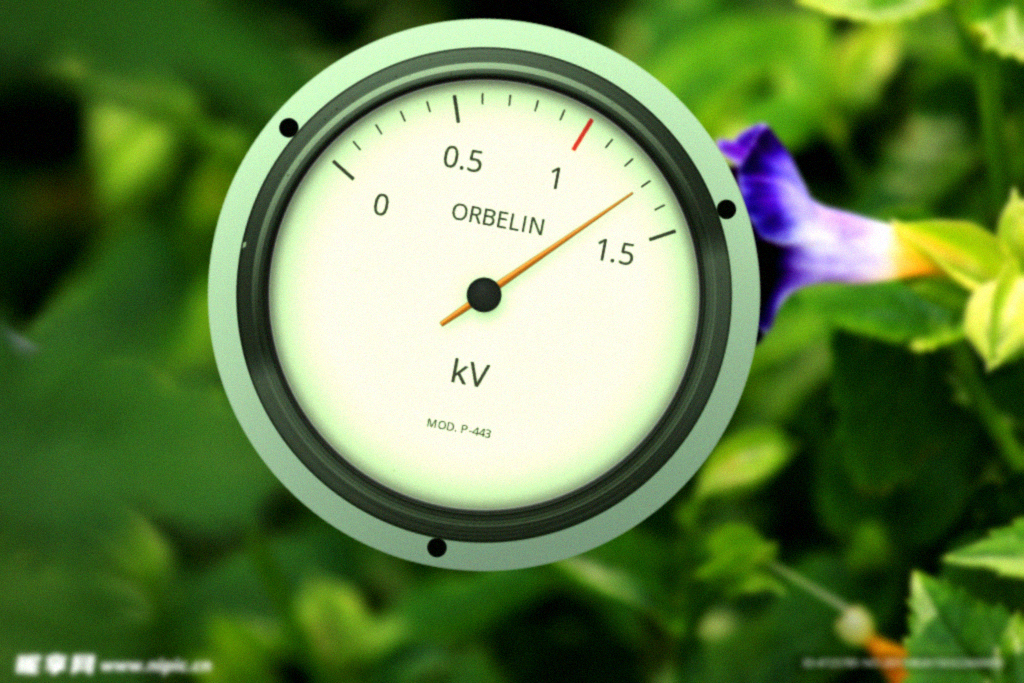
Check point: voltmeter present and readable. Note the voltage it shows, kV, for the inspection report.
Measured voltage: 1.3 kV
